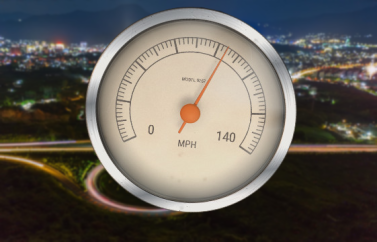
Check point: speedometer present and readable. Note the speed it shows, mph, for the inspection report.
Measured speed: 84 mph
